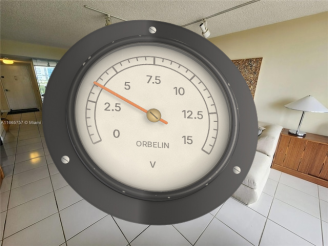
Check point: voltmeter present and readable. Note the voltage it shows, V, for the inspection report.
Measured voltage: 3.5 V
